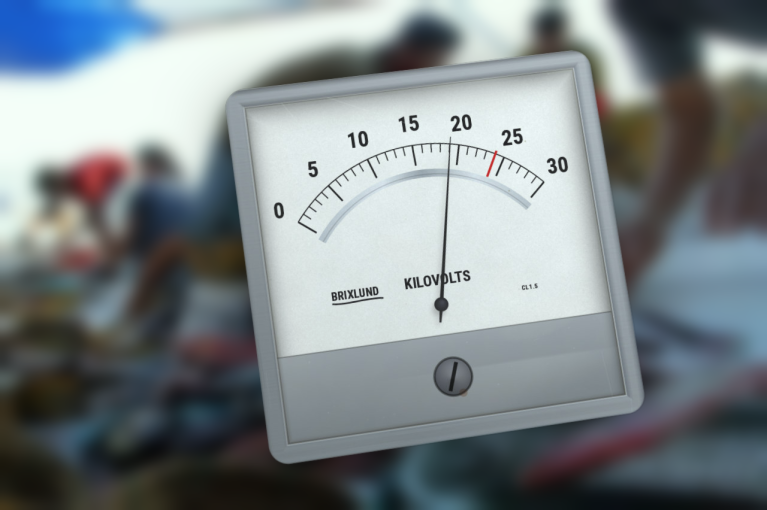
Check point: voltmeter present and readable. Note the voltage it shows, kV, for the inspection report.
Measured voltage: 19 kV
